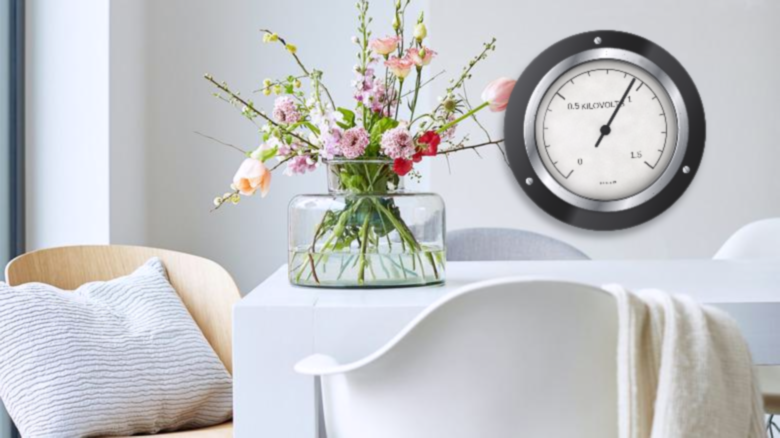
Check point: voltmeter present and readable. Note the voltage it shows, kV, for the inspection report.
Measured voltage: 0.95 kV
